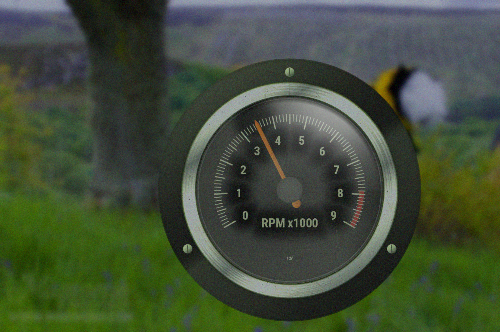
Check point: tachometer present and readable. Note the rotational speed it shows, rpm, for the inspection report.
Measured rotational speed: 3500 rpm
